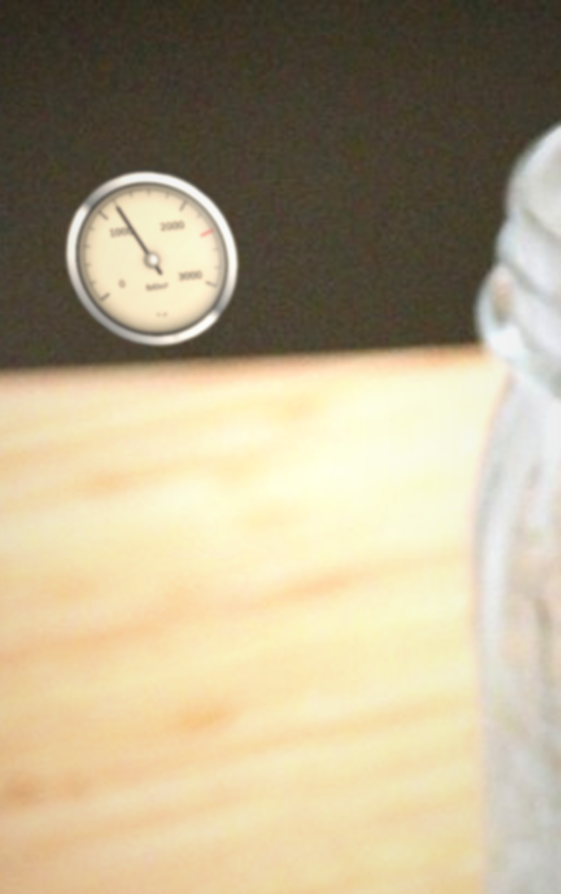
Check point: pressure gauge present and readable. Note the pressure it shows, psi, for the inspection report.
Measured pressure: 1200 psi
